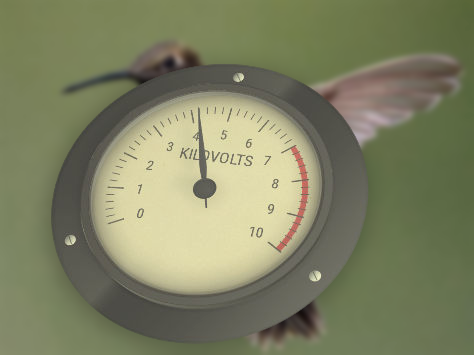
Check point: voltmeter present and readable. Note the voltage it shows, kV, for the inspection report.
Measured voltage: 4.2 kV
